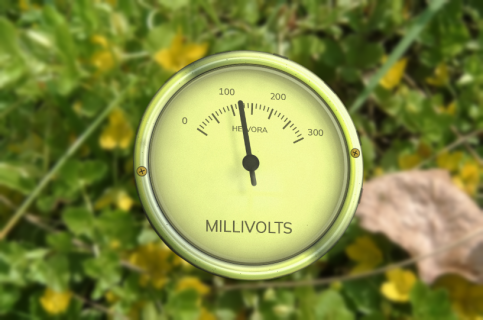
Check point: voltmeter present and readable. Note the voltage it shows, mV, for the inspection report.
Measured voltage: 120 mV
